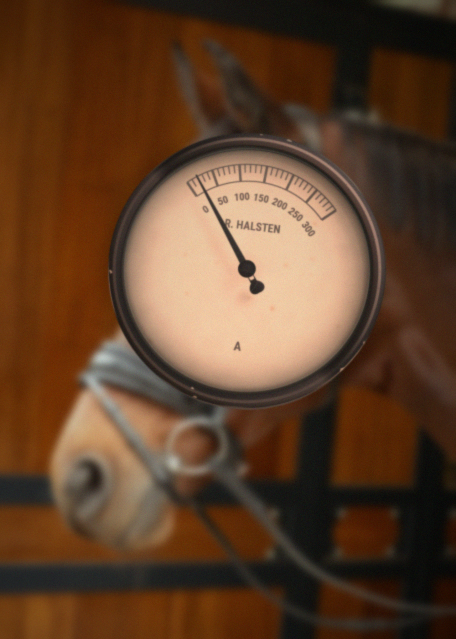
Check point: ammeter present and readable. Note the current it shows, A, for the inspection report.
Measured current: 20 A
